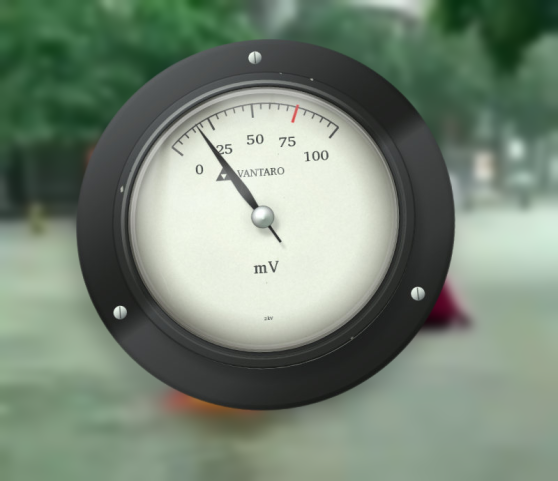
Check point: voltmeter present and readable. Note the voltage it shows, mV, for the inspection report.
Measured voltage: 17.5 mV
